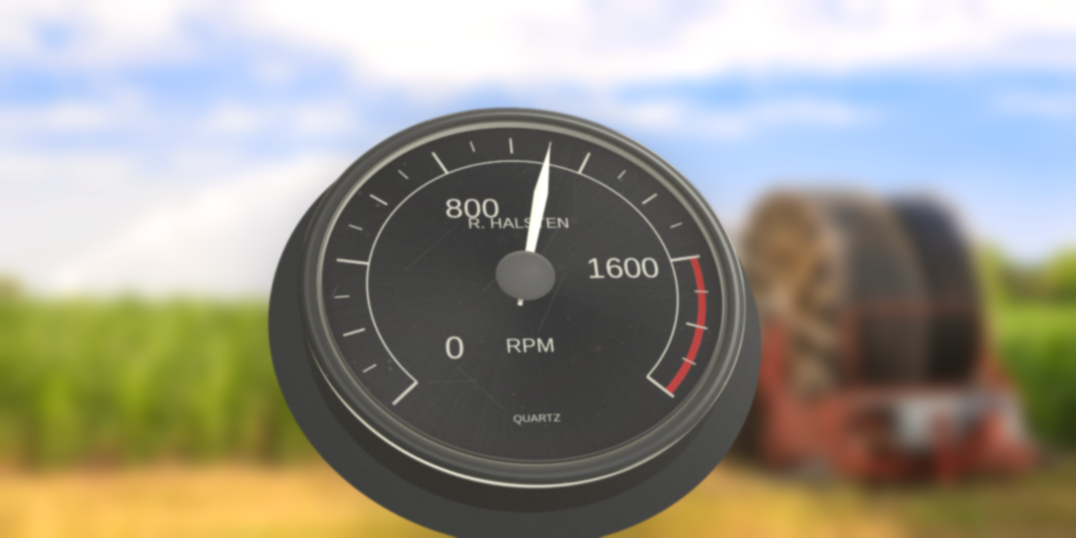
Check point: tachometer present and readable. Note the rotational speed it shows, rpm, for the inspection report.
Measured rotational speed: 1100 rpm
